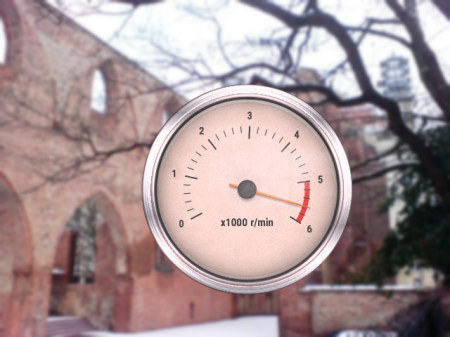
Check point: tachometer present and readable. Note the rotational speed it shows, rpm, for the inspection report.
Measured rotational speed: 5600 rpm
